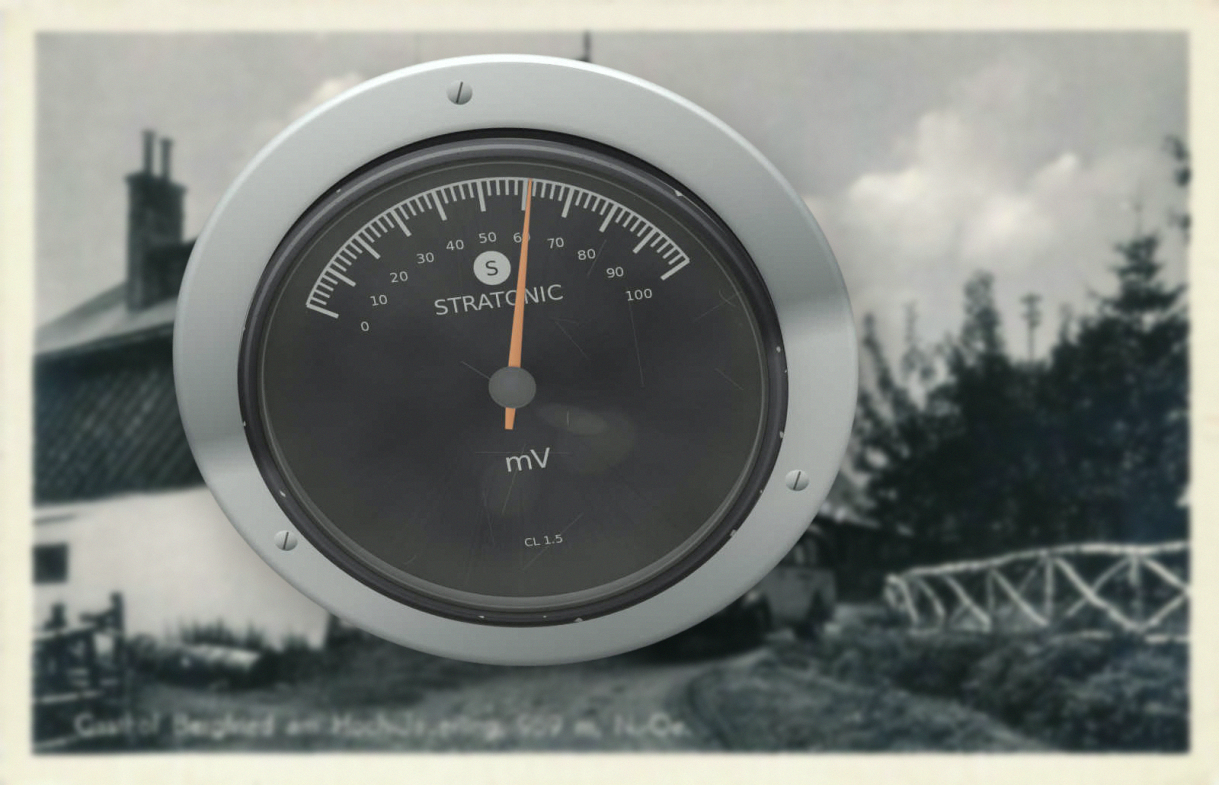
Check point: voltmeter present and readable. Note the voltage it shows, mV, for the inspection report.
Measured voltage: 61 mV
